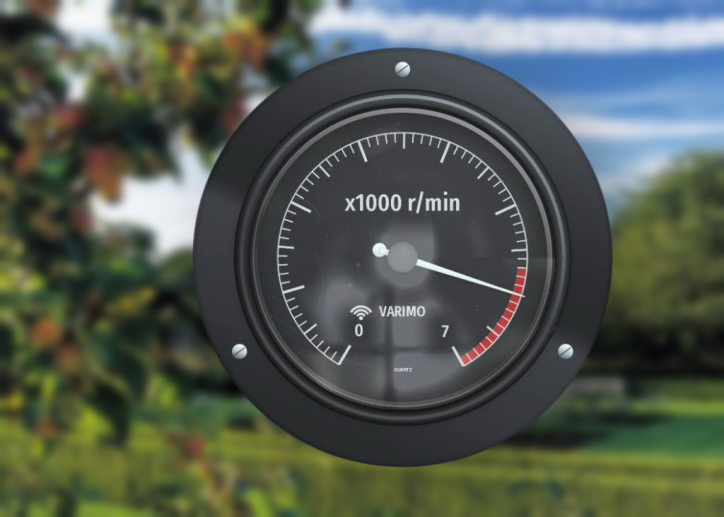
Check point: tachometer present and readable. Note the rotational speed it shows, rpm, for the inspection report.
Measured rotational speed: 6000 rpm
